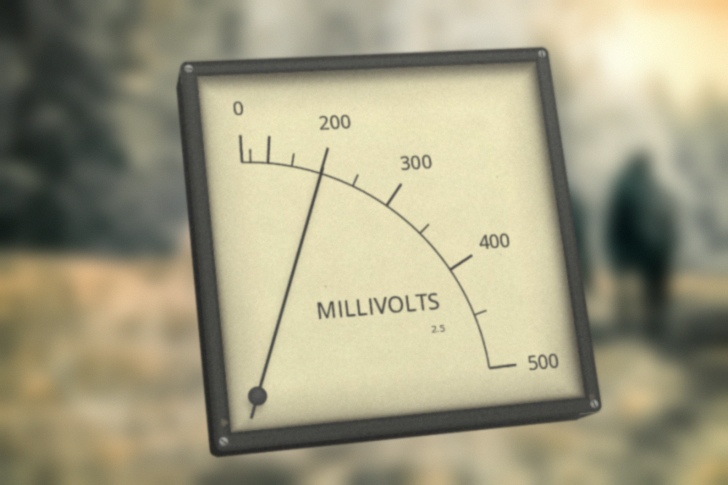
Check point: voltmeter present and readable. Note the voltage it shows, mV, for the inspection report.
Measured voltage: 200 mV
